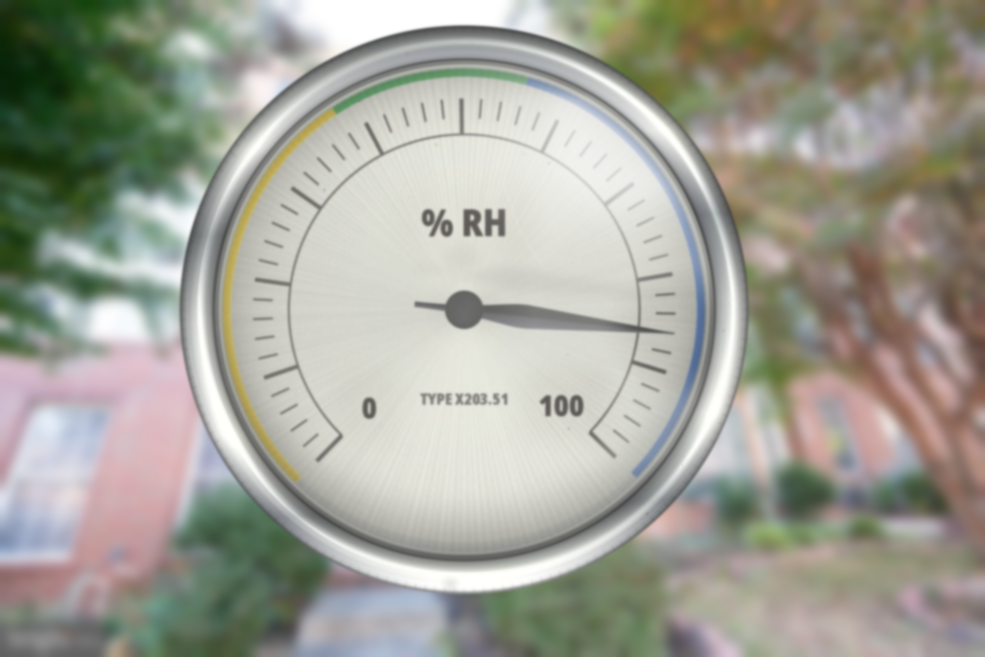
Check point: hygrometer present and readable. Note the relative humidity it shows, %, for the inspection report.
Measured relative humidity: 86 %
